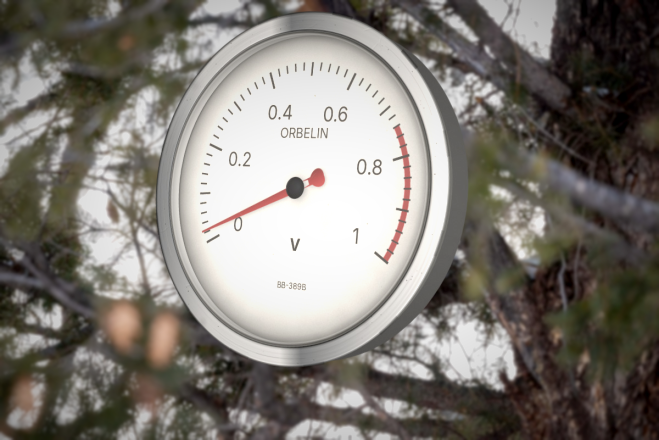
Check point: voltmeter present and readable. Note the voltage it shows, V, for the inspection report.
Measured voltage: 0.02 V
